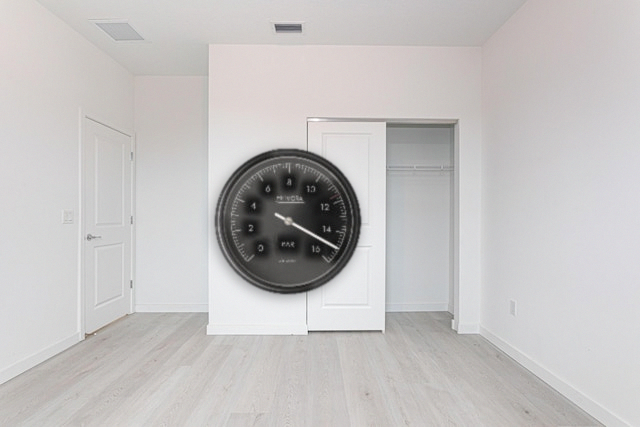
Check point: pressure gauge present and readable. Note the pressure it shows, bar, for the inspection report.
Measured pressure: 15 bar
